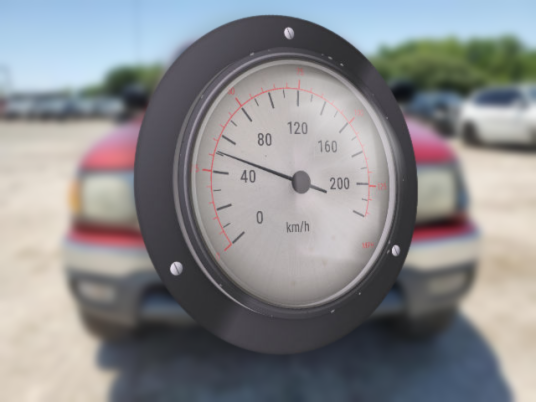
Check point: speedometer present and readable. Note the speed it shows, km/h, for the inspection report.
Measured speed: 50 km/h
